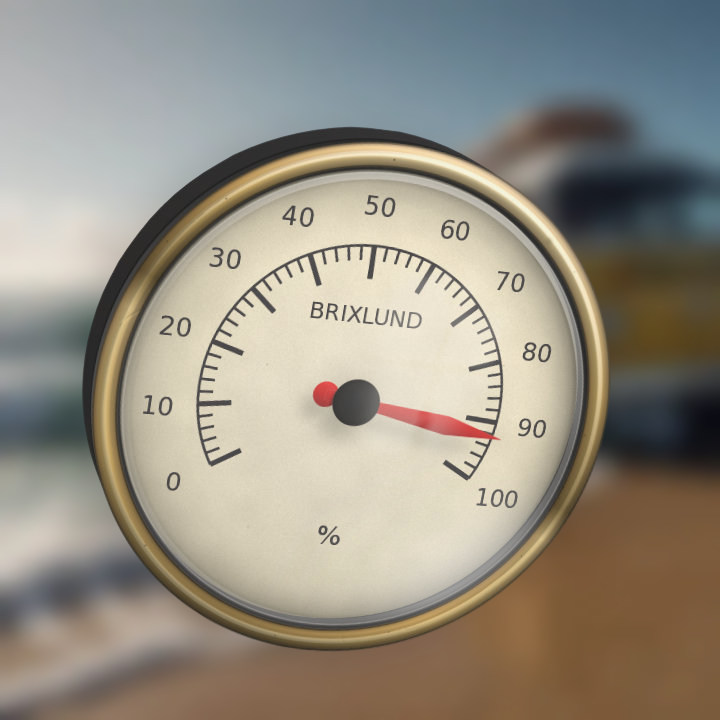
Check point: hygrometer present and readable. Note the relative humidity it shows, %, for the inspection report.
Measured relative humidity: 92 %
